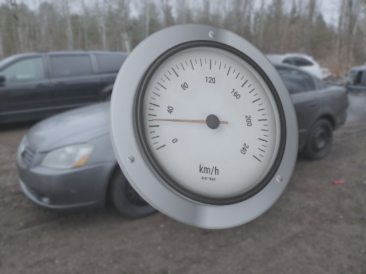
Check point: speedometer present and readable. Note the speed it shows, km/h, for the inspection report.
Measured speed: 25 km/h
